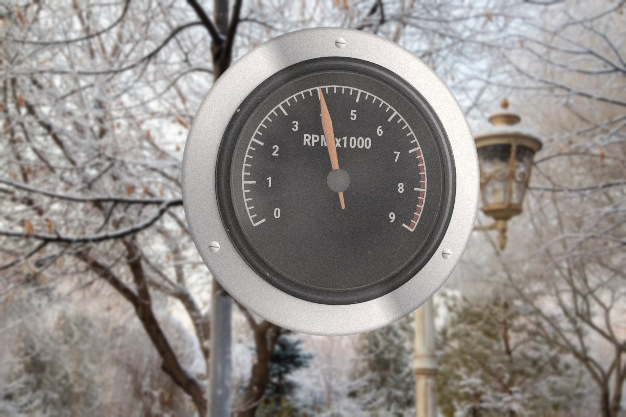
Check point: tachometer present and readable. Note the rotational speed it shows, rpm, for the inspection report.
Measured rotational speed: 4000 rpm
